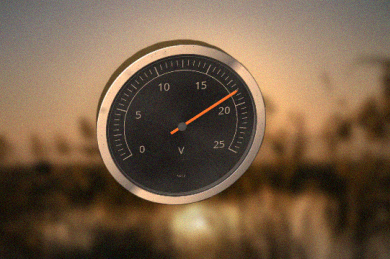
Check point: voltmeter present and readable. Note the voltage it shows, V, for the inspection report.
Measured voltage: 18.5 V
